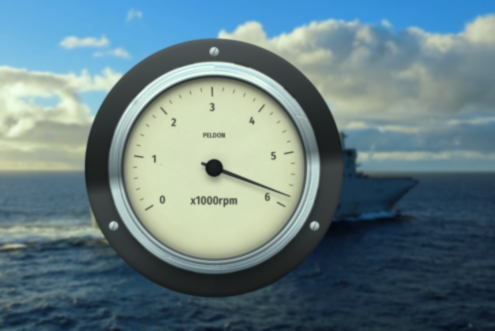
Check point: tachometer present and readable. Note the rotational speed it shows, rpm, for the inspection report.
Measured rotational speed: 5800 rpm
